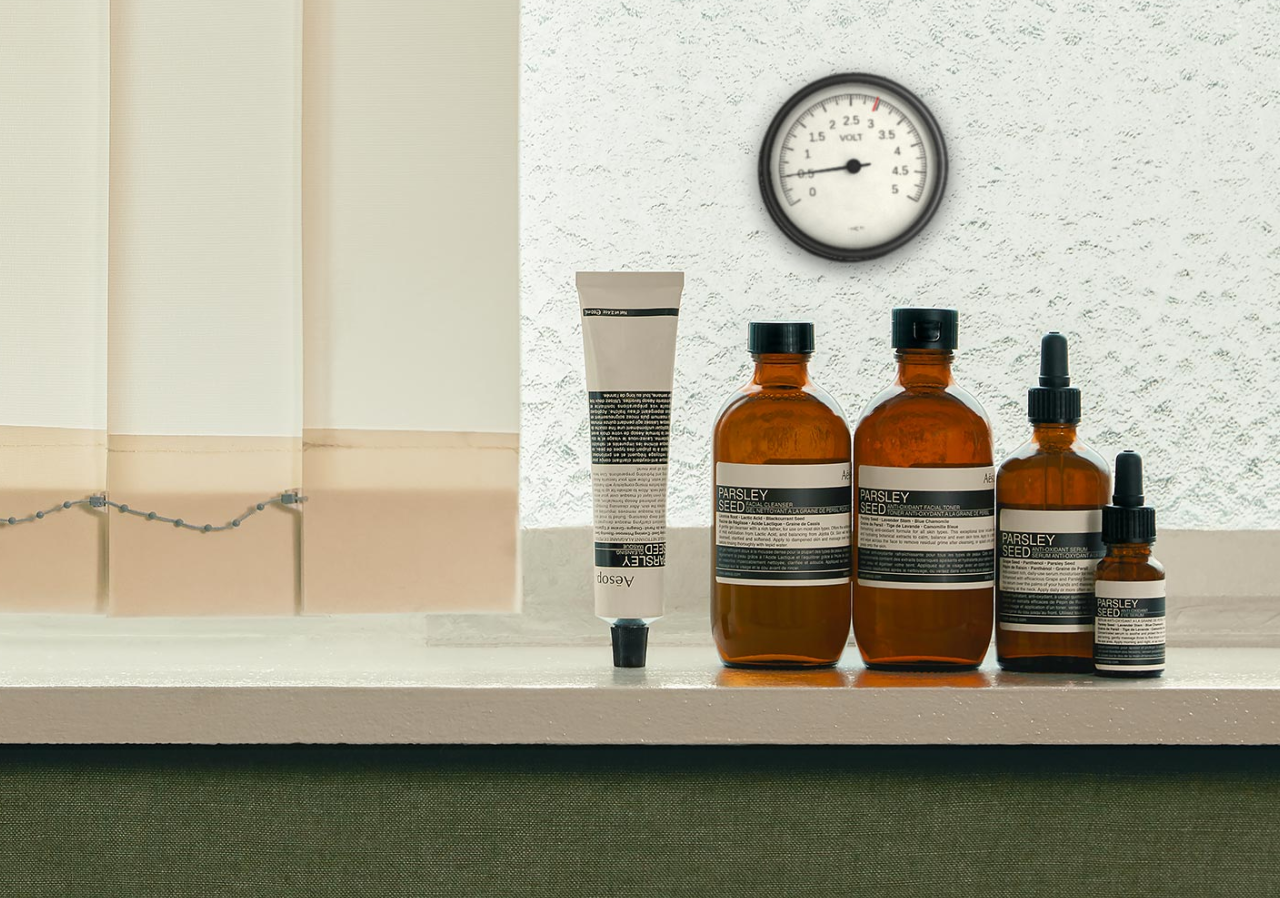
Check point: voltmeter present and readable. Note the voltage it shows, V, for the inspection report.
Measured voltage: 0.5 V
